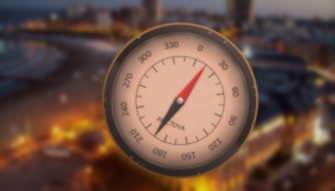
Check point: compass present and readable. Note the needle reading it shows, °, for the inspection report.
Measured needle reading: 15 °
